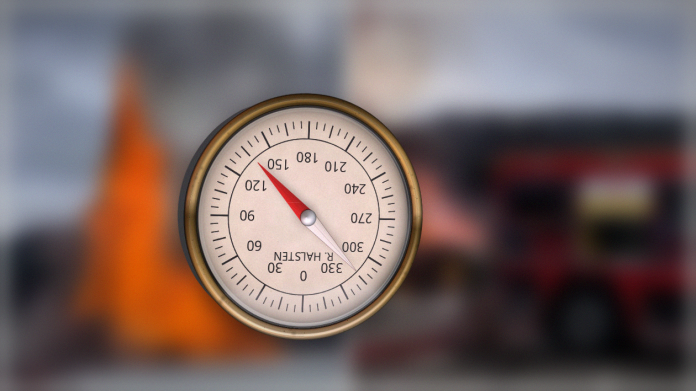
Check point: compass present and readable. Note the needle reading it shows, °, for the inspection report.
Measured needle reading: 135 °
